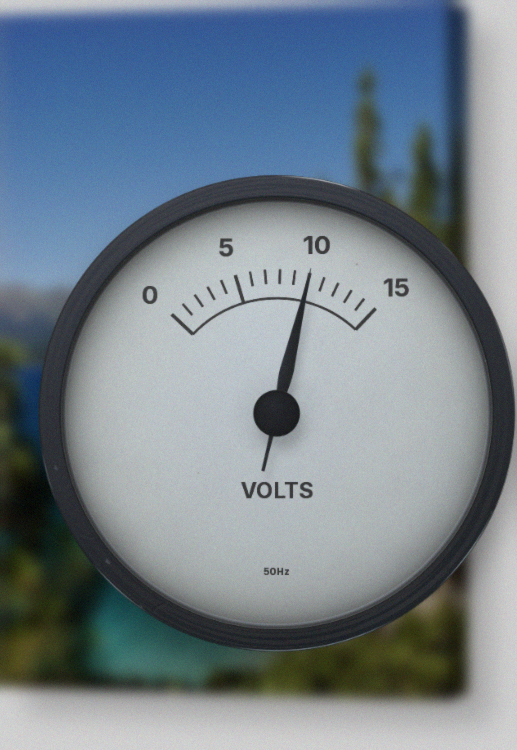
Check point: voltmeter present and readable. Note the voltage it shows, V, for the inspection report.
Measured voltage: 10 V
